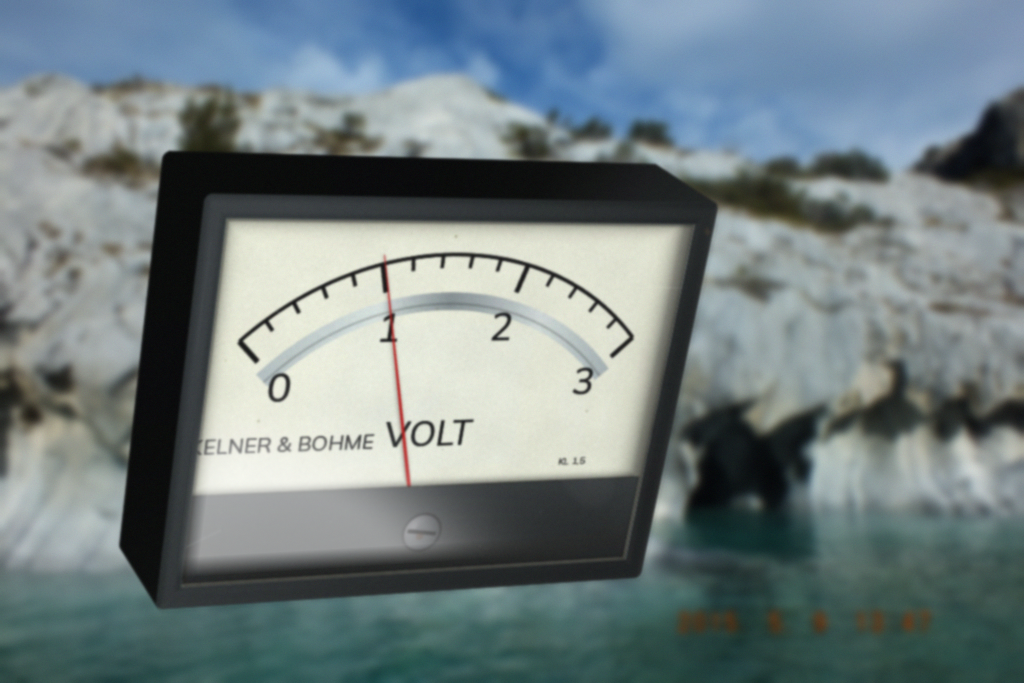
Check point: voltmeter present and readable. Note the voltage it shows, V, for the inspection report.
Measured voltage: 1 V
